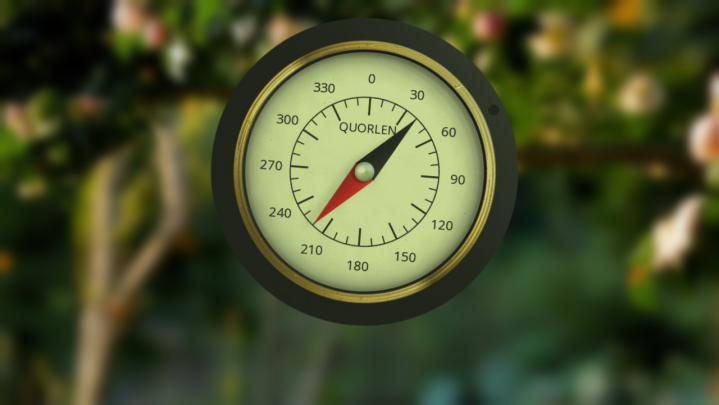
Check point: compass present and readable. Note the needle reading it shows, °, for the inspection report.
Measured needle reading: 220 °
